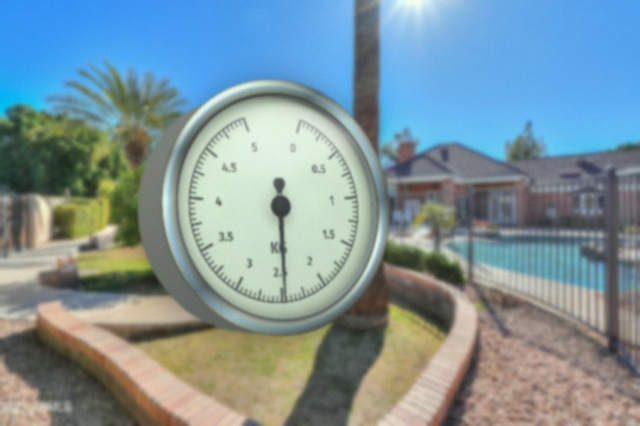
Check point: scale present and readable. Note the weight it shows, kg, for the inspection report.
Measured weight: 2.5 kg
